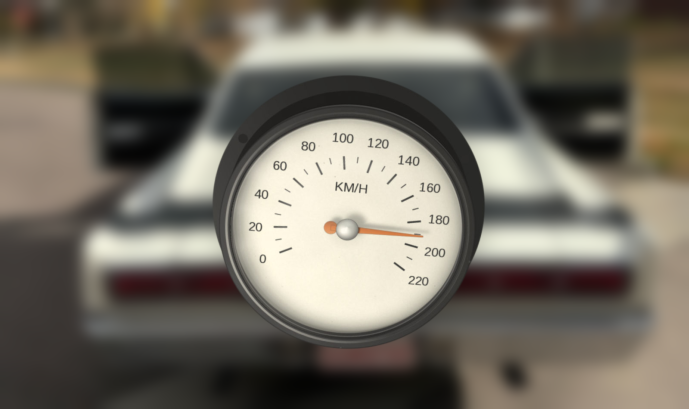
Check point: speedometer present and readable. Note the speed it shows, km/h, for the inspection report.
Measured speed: 190 km/h
